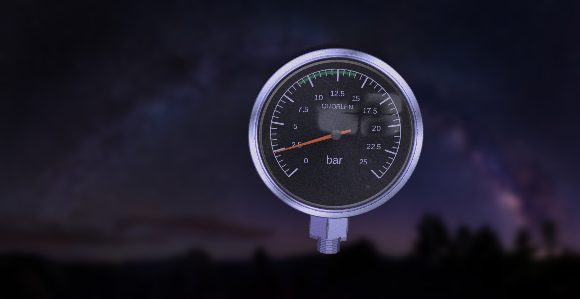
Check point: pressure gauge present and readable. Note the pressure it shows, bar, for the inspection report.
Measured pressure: 2.5 bar
